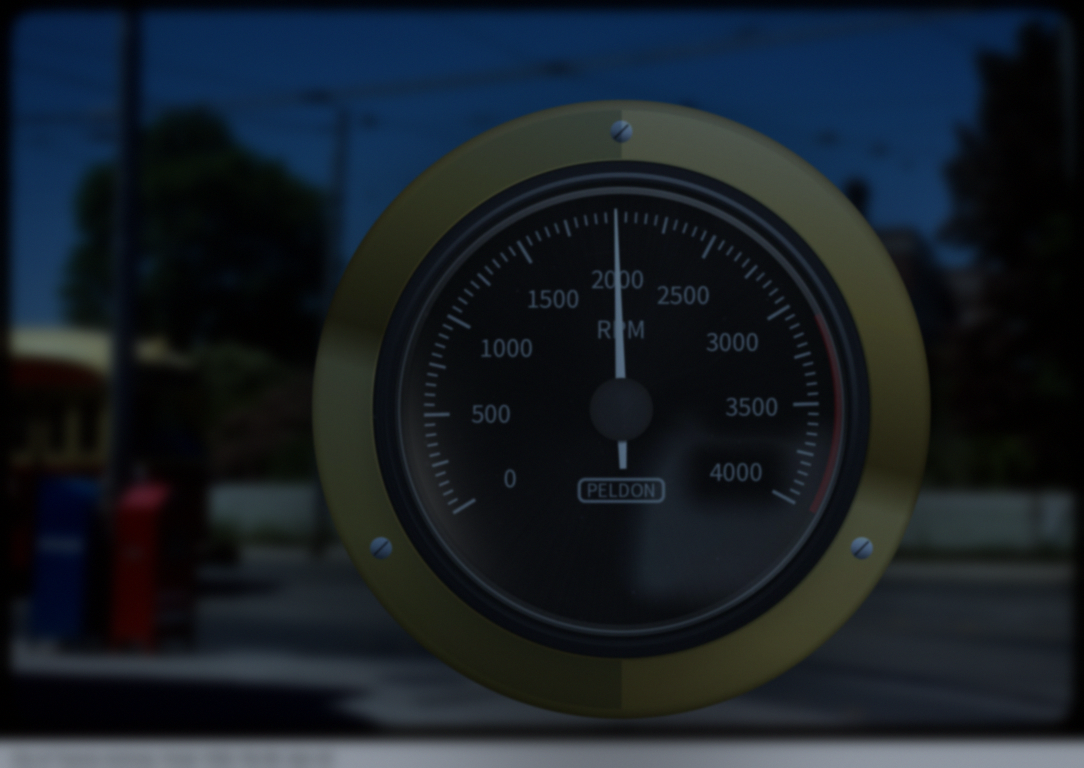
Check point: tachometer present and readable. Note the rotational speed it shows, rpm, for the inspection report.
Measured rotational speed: 2000 rpm
